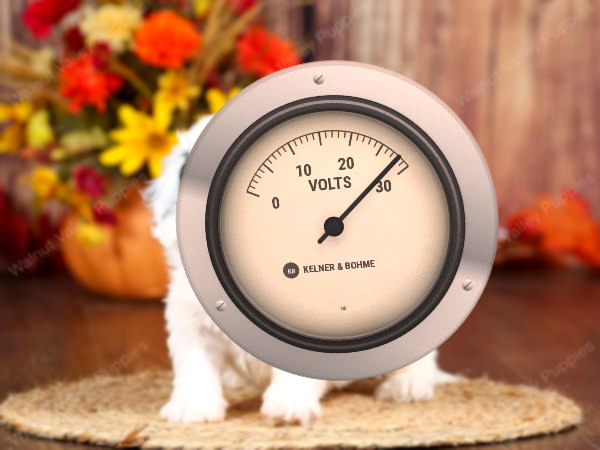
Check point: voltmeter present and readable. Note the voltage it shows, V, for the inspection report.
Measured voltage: 28 V
